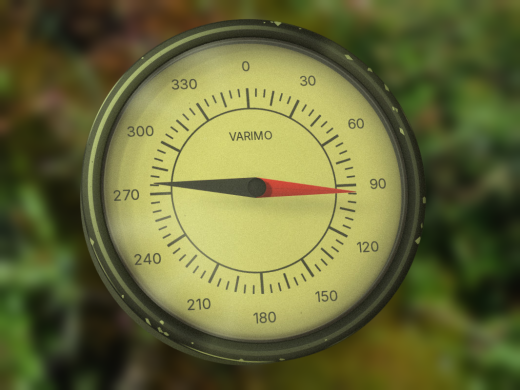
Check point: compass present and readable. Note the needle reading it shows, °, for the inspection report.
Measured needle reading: 95 °
